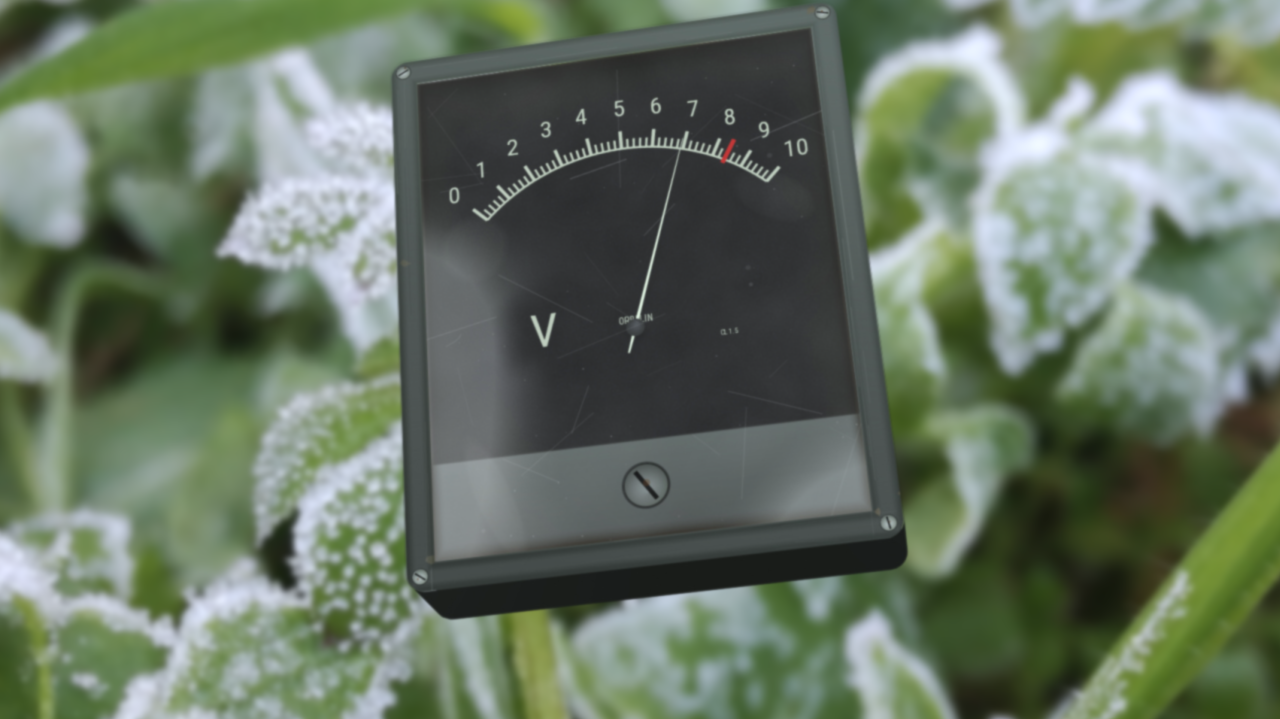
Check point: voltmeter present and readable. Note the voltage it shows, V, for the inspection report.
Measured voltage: 7 V
